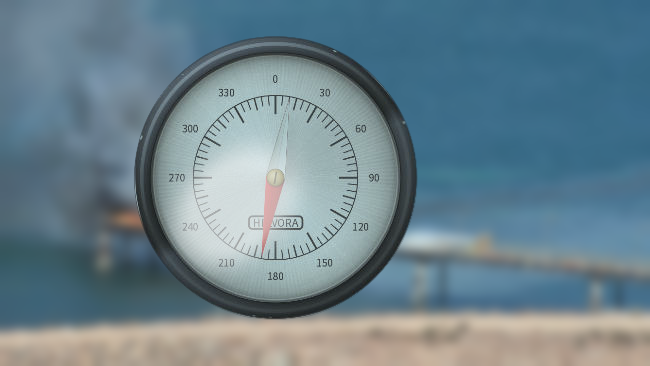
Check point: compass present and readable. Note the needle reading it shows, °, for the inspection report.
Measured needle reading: 190 °
